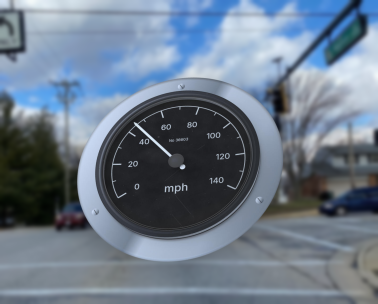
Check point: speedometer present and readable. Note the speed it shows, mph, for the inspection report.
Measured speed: 45 mph
